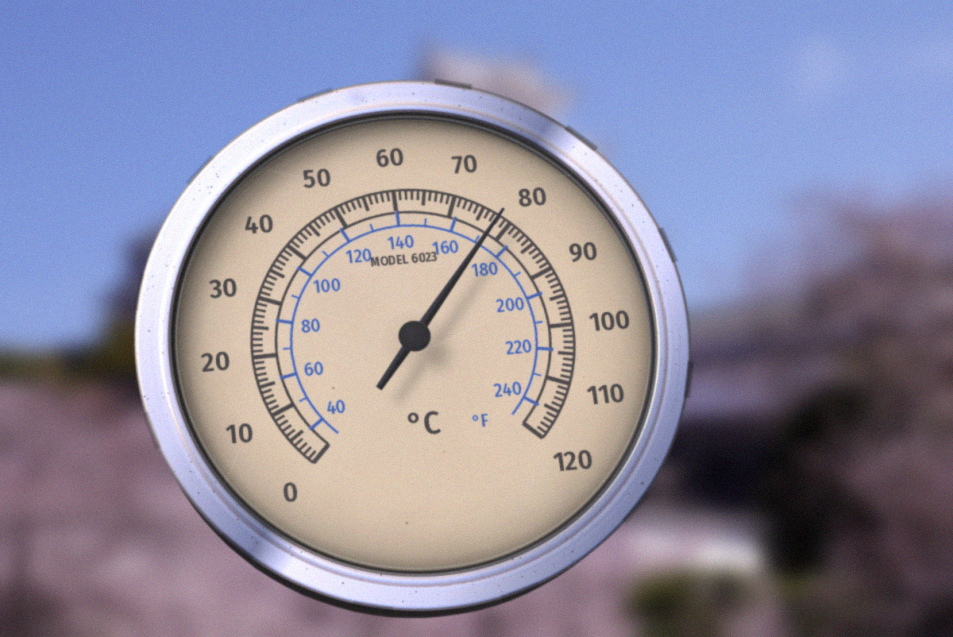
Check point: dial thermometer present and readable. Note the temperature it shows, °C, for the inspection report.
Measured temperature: 78 °C
